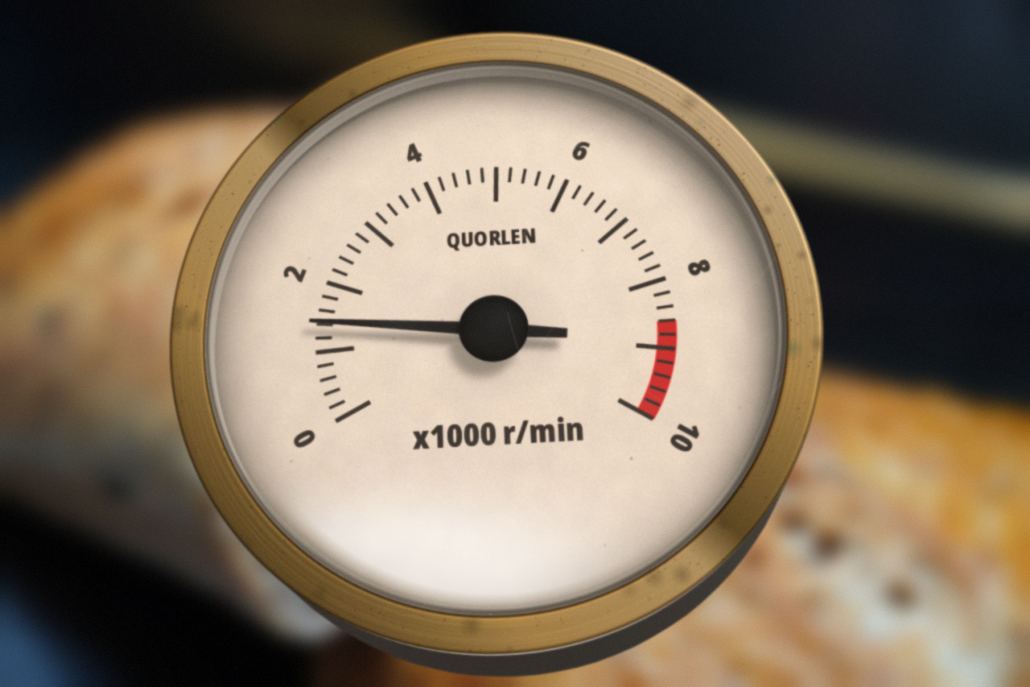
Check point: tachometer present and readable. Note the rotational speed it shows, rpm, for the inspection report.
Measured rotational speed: 1400 rpm
